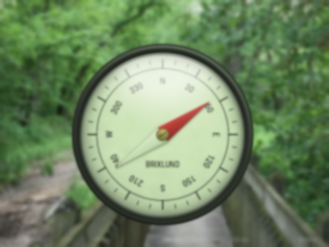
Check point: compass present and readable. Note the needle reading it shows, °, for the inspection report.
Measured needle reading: 55 °
